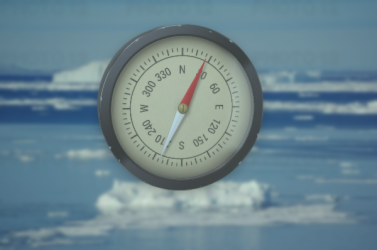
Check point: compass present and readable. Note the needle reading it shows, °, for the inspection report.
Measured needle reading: 25 °
